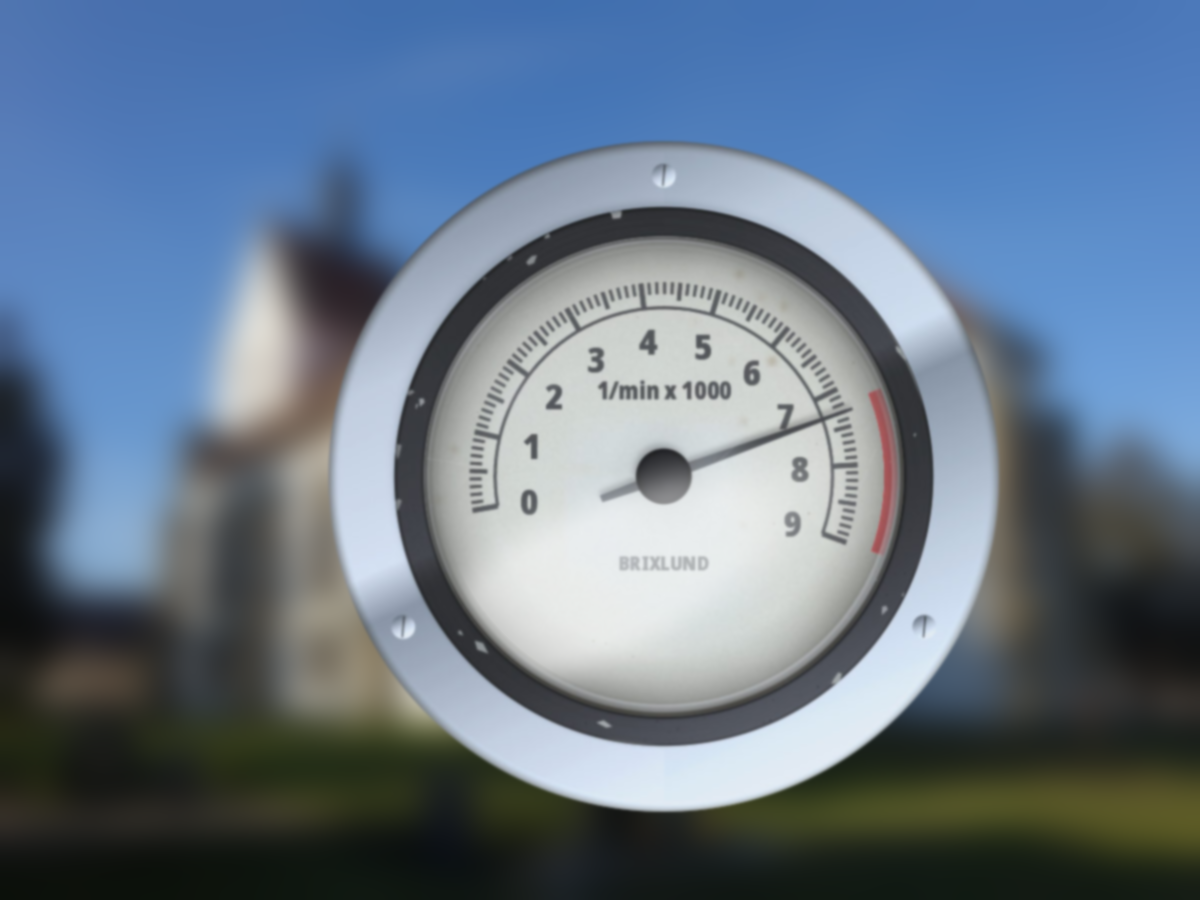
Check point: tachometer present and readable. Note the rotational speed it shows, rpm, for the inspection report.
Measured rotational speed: 7300 rpm
